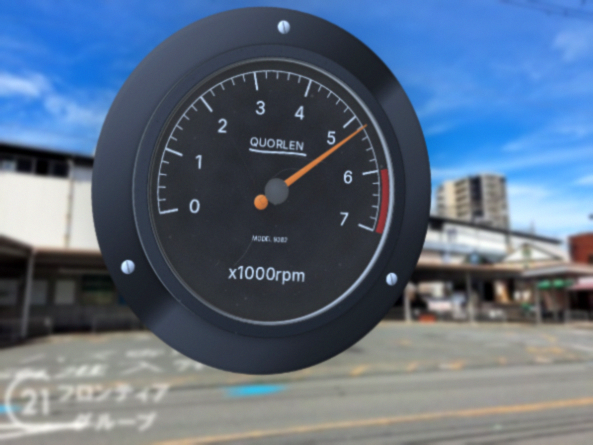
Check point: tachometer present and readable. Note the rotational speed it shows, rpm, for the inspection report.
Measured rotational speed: 5200 rpm
